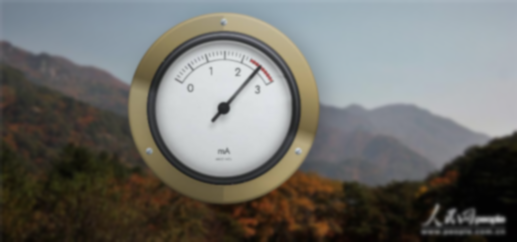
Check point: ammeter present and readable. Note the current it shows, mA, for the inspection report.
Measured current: 2.5 mA
